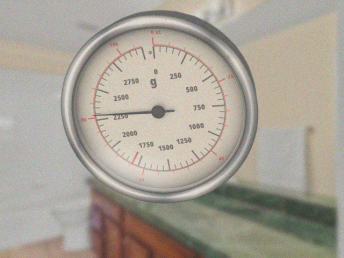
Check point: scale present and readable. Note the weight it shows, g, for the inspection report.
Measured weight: 2300 g
